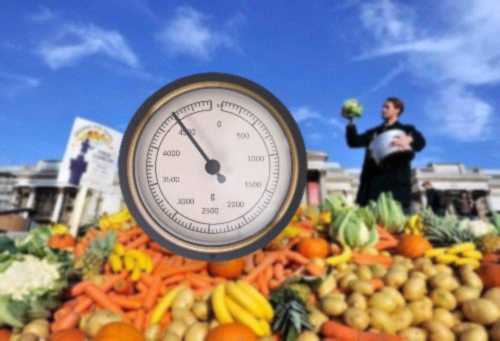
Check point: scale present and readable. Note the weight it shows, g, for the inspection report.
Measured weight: 4500 g
